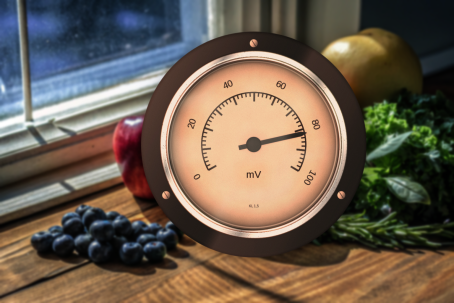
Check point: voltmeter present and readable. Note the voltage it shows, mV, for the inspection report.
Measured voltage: 82 mV
